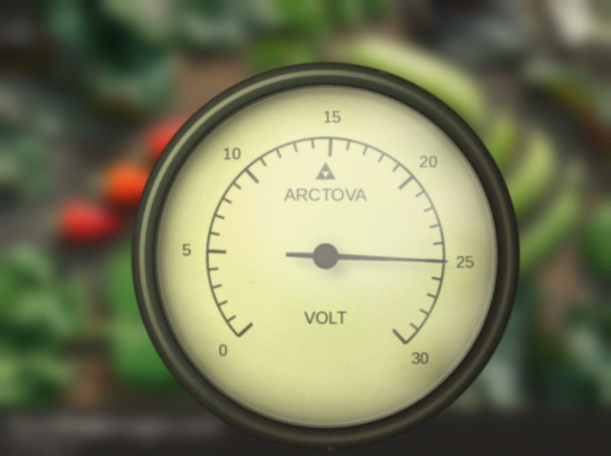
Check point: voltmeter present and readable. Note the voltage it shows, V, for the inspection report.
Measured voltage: 25 V
